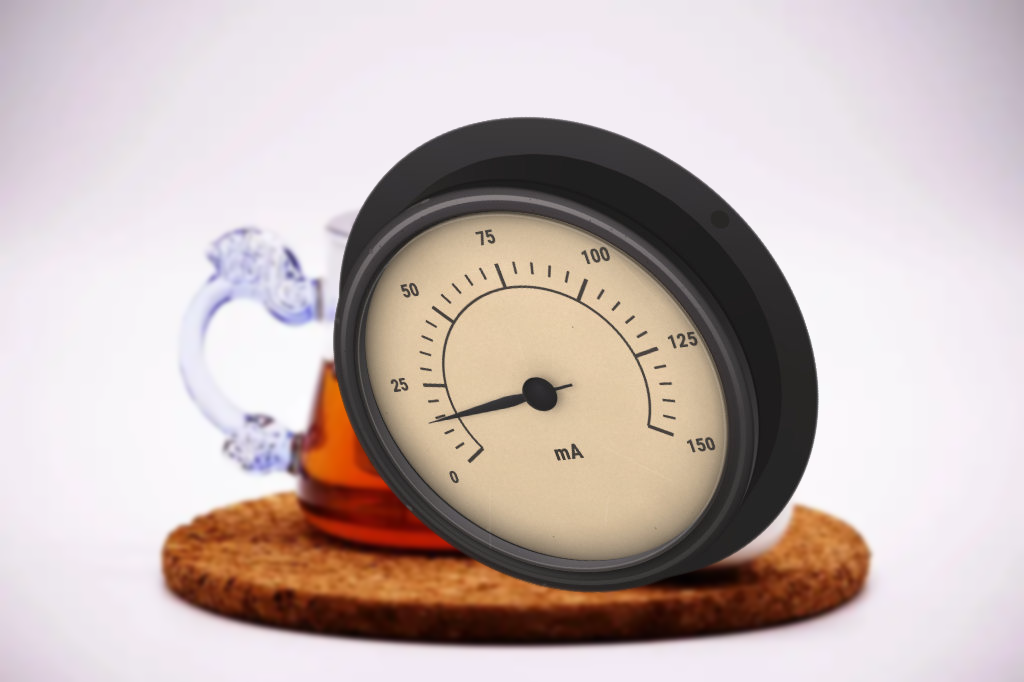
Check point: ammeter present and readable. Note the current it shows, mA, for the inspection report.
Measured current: 15 mA
